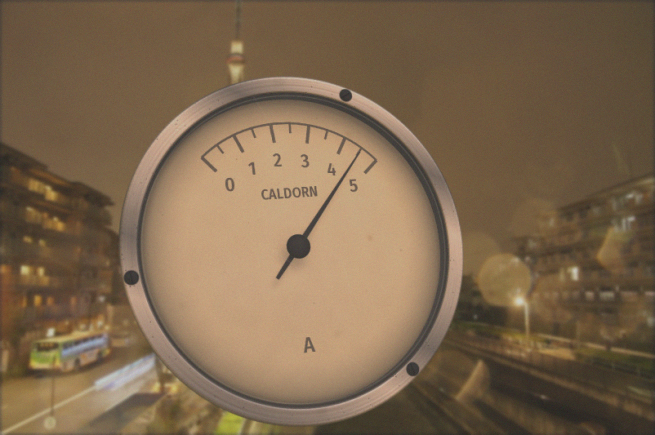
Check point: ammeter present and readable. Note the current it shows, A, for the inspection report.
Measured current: 4.5 A
